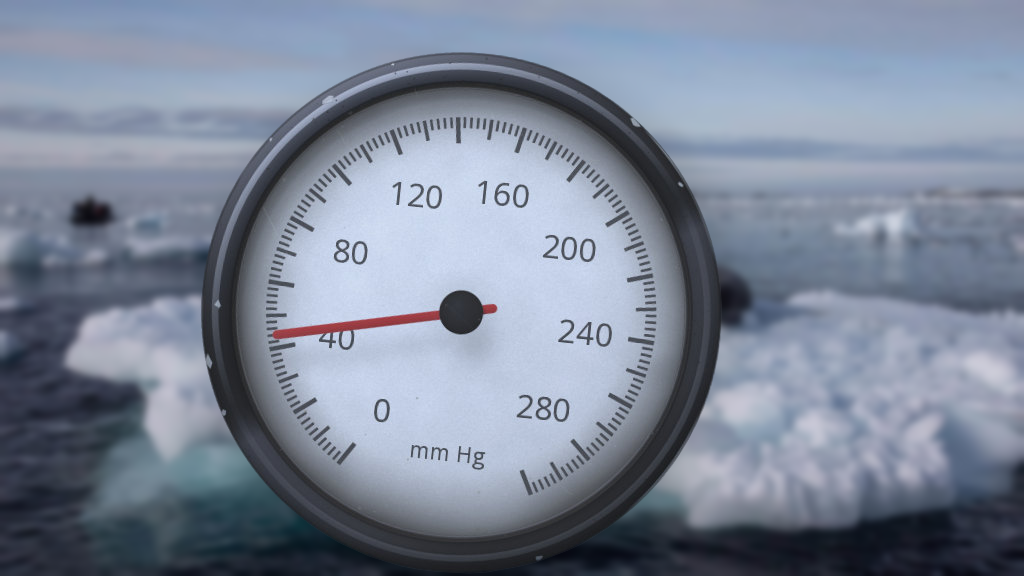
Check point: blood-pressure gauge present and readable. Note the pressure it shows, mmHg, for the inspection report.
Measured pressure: 44 mmHg
